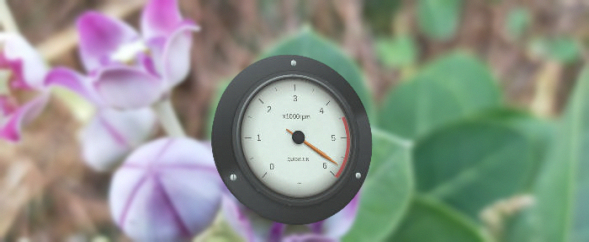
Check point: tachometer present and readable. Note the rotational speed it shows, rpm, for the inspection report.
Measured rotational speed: 5750 rpm
